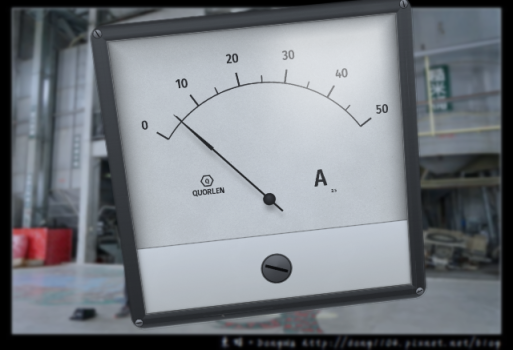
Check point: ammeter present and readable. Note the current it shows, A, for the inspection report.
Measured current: 5 A
